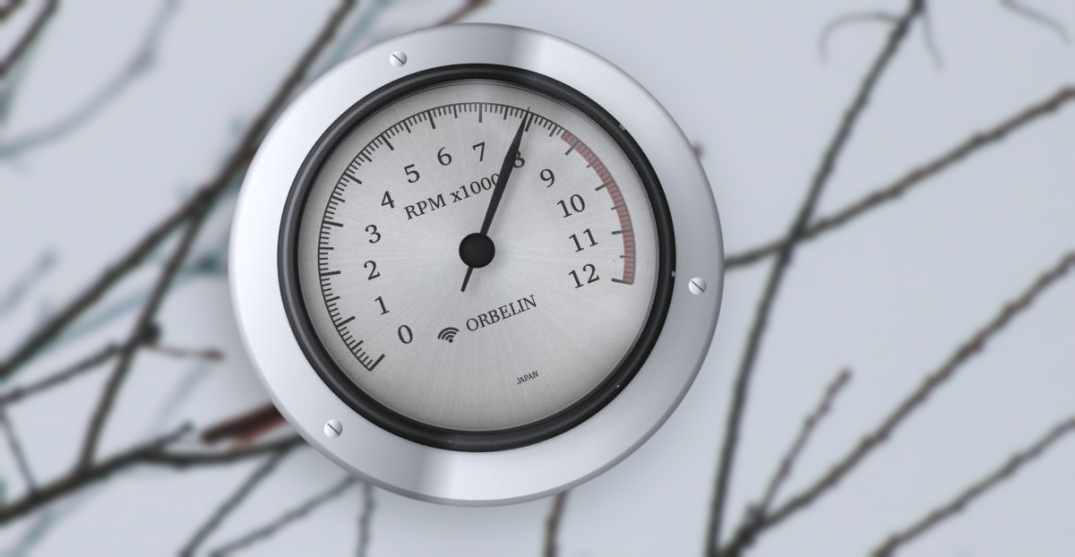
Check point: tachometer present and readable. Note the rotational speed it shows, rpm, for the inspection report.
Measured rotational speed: 7900 rpm
